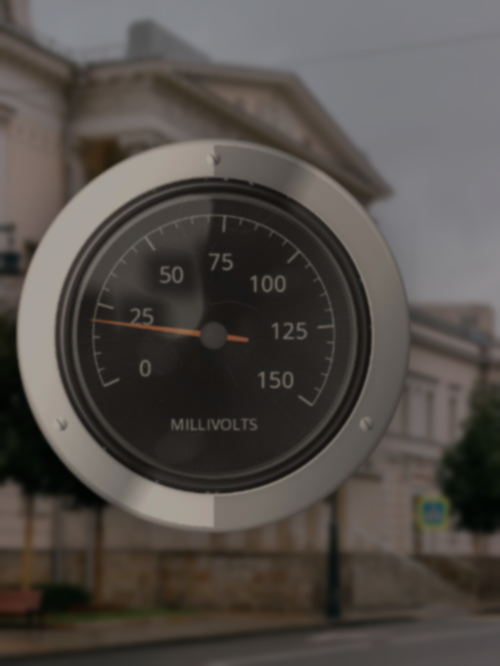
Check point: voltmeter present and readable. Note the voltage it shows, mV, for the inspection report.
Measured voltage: 20 mV
